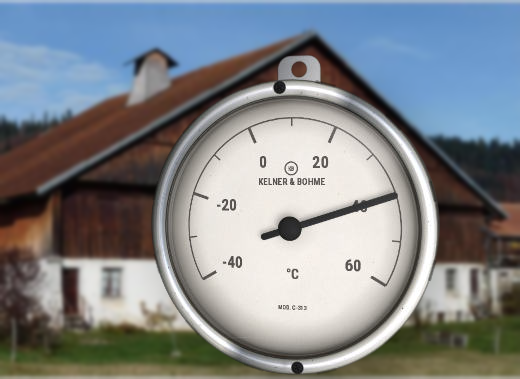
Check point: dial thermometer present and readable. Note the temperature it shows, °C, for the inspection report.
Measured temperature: 40 °C
